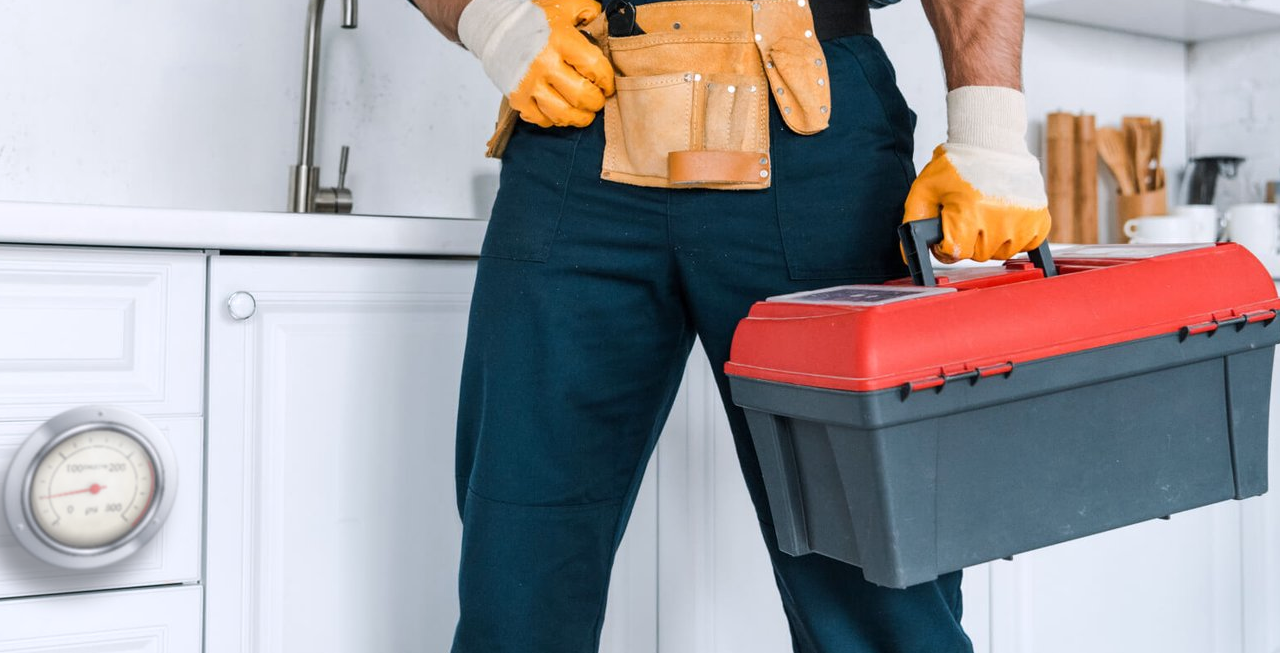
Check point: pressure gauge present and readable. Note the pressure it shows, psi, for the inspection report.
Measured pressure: 40 psi
